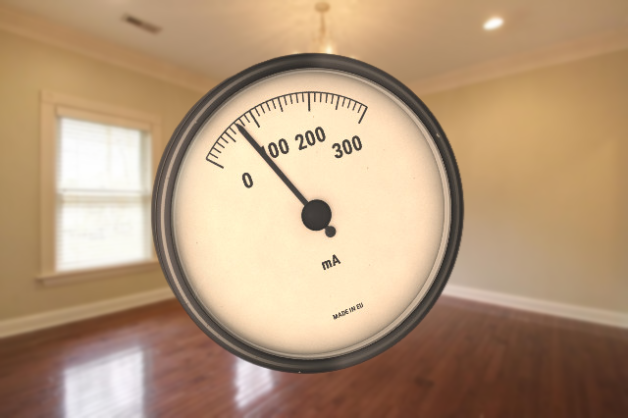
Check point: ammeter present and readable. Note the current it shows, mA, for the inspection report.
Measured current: 70 mA
